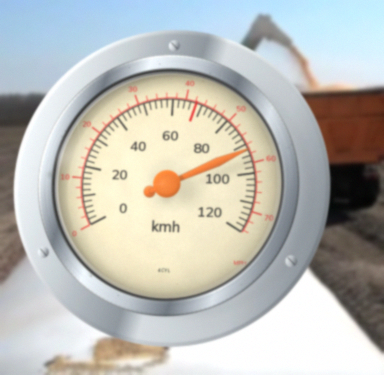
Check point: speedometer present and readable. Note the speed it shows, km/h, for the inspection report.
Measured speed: 92 km/h
